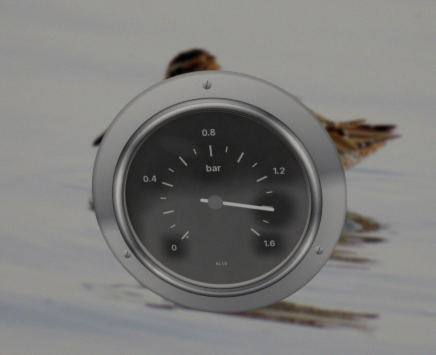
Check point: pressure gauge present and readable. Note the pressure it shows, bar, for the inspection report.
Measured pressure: 1.4 bar
